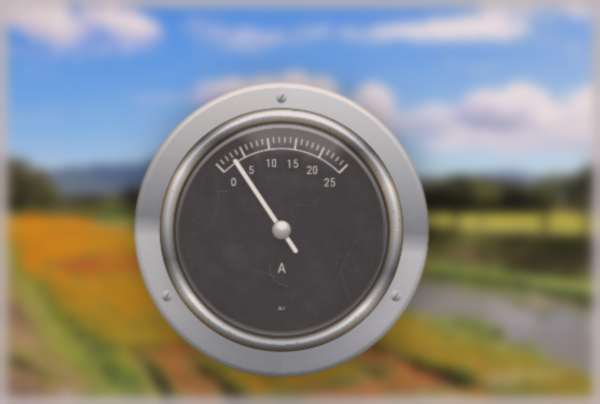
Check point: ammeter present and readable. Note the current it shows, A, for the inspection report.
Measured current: 3 A
